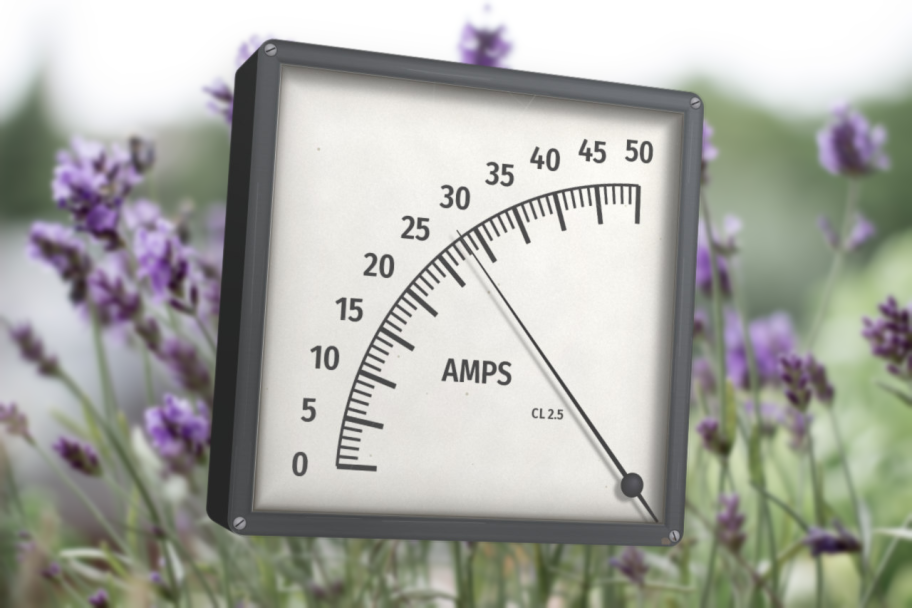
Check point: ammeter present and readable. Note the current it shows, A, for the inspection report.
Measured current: 28 A
